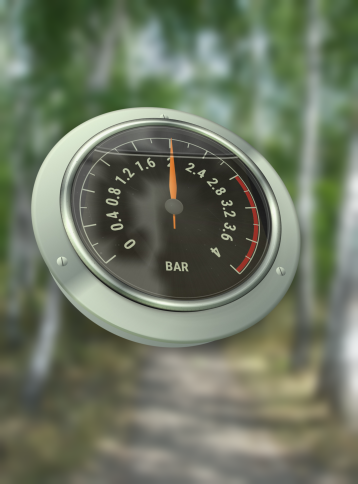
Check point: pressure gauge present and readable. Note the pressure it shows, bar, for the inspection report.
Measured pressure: 2 bar
